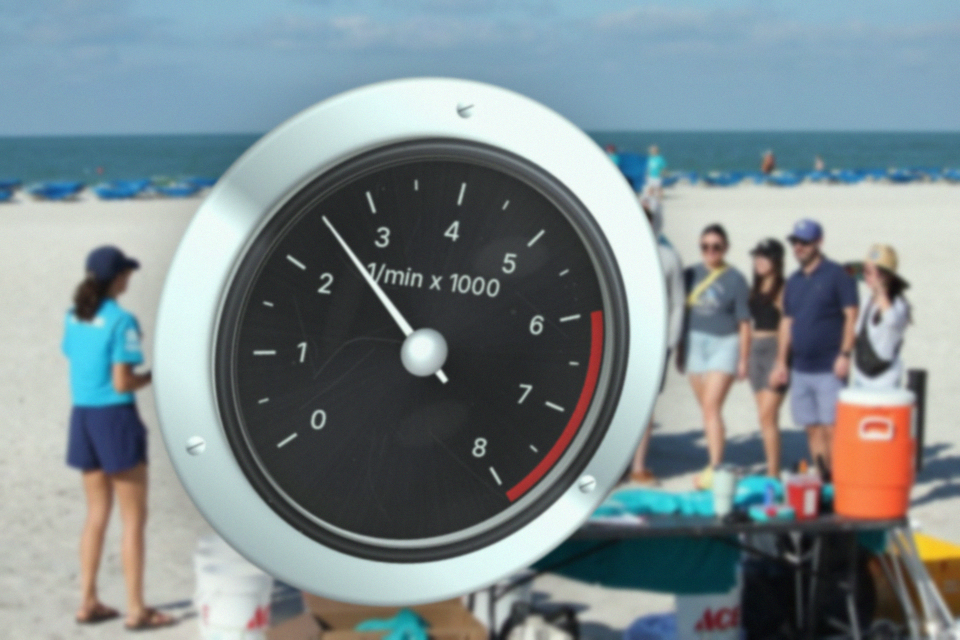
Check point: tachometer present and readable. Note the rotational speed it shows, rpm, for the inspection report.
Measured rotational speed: 2500 rpm
